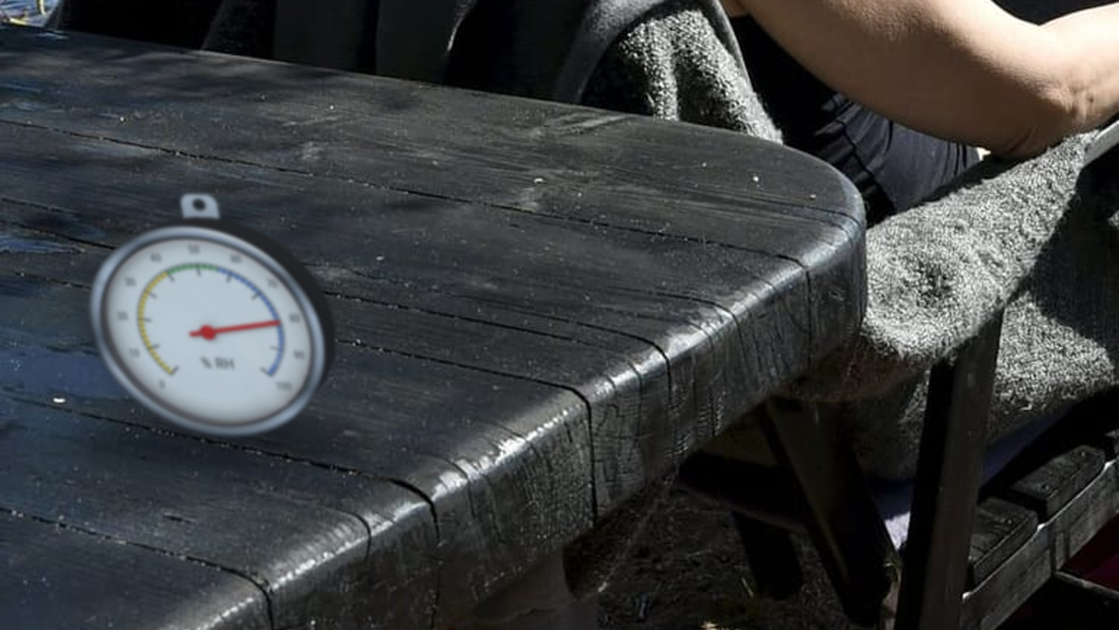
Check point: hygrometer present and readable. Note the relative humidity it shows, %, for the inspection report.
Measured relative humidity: 80 %
